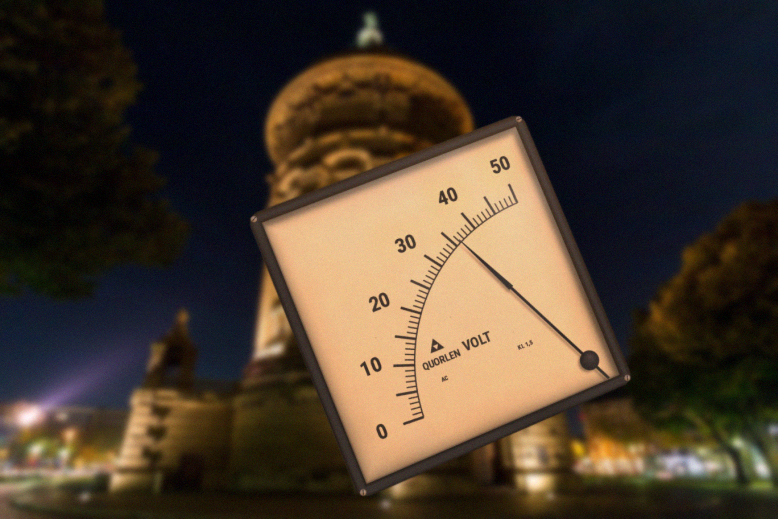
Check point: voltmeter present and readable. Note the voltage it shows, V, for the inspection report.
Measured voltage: 36 V
